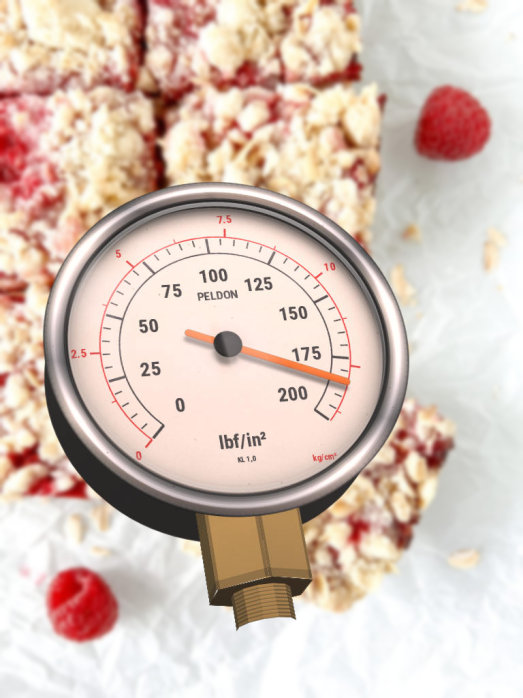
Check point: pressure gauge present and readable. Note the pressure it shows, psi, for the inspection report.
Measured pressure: 185 psi
